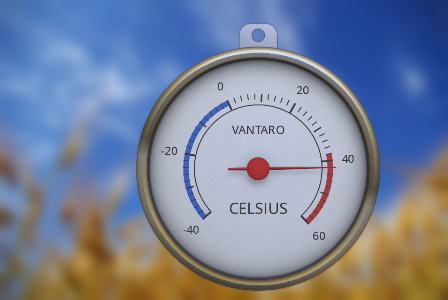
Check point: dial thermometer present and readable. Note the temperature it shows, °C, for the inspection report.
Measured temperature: 42 °C
